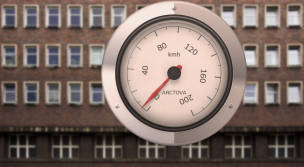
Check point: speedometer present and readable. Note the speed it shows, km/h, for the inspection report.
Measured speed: 5 km/h
